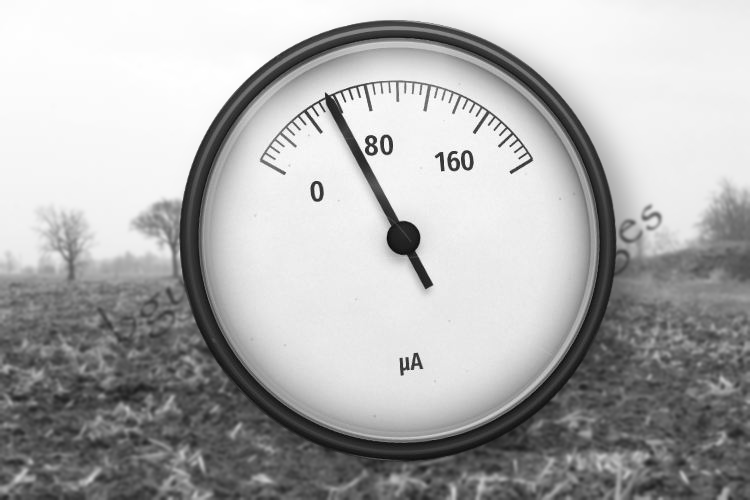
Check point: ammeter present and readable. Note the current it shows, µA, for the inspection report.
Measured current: 55 µA
